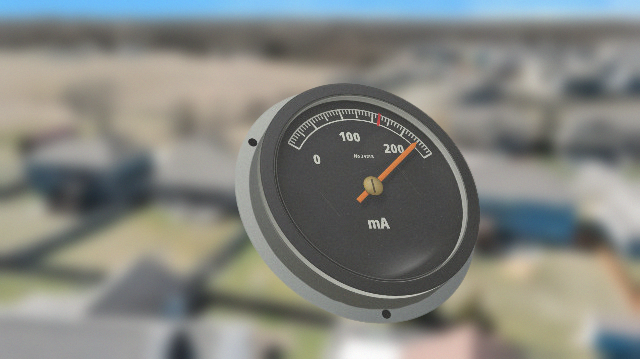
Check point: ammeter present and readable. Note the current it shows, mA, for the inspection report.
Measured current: 225 mA
